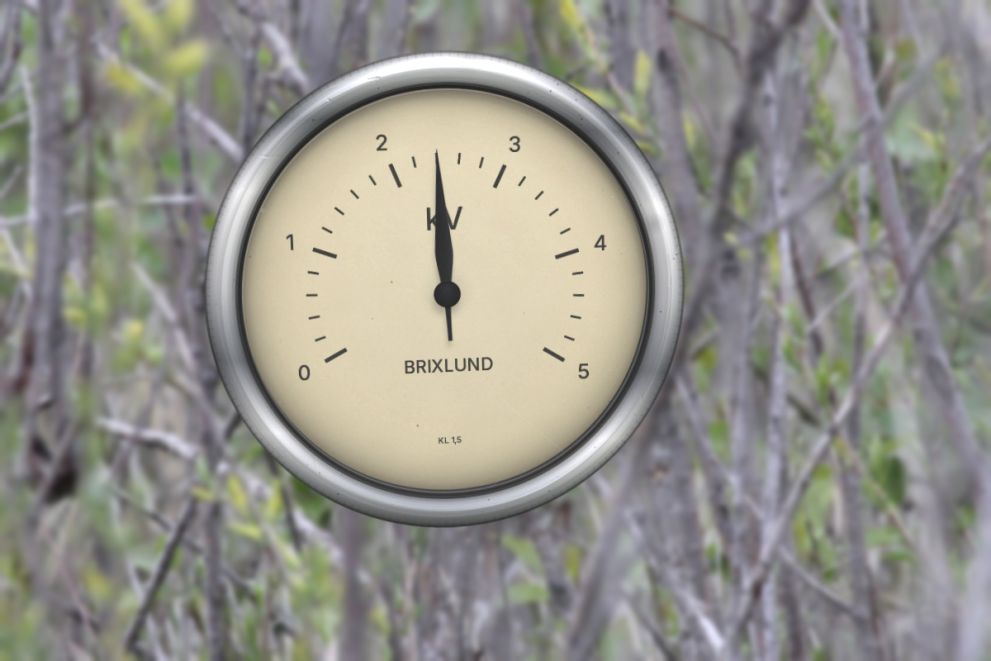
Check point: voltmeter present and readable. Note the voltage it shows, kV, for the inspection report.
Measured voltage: 2.4 kV
